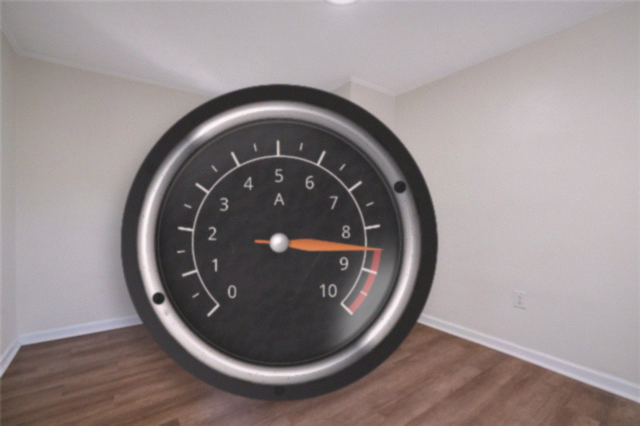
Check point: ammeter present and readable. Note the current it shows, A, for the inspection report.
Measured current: 8.5 A
